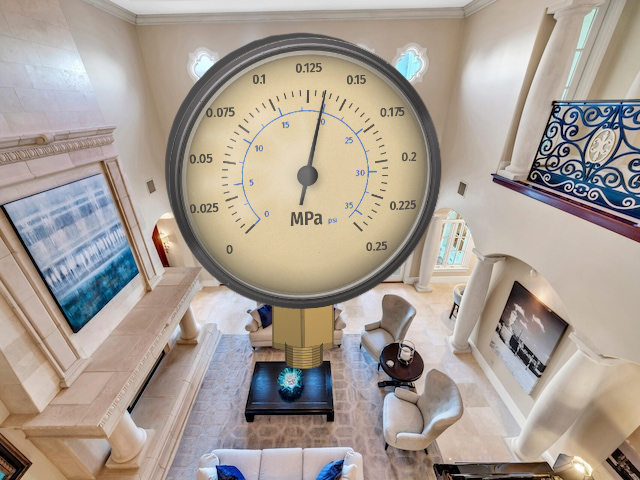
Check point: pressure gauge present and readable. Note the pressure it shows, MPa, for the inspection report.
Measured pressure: 0.135 MPa
